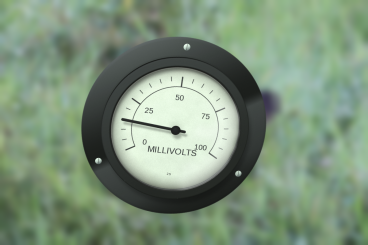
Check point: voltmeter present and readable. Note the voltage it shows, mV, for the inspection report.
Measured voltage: 15 mV
